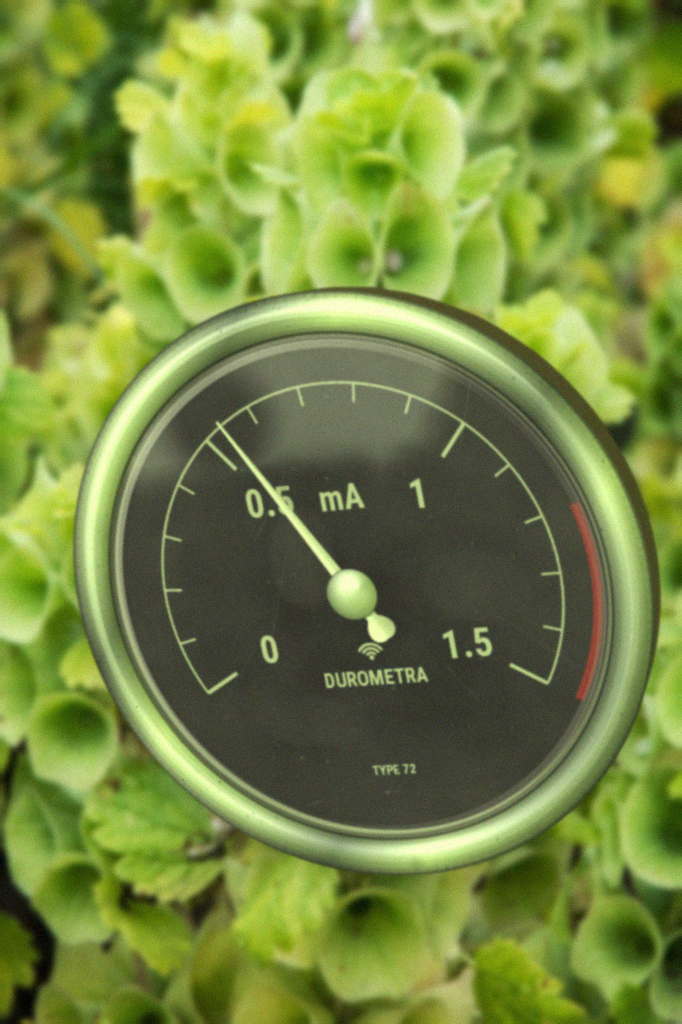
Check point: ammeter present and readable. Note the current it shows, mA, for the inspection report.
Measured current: 0.55 mA
